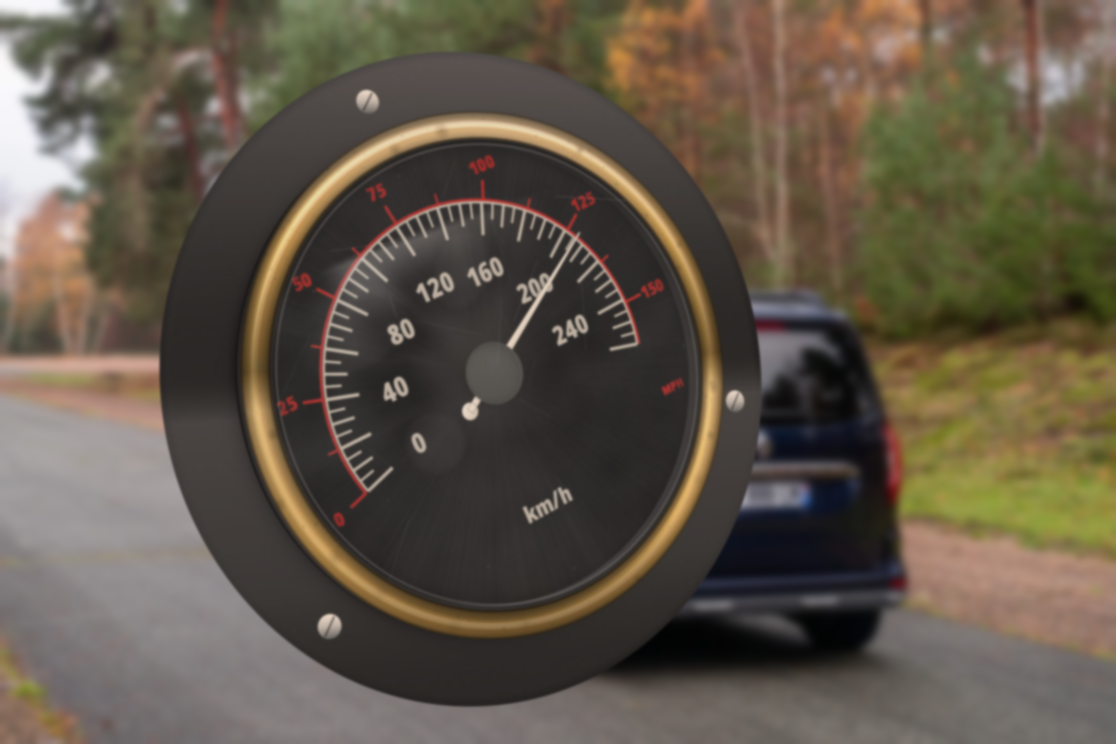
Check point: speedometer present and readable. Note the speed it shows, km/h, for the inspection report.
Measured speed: 205 km/h
